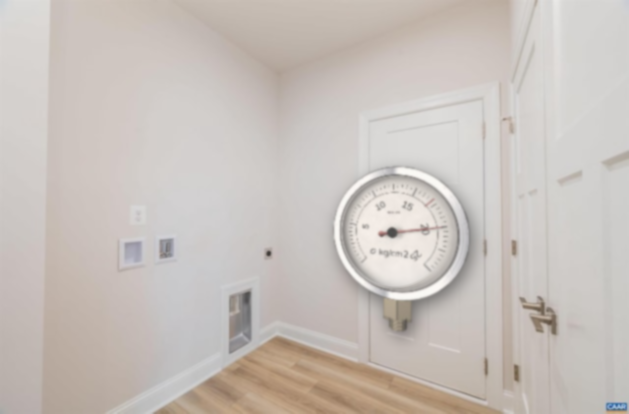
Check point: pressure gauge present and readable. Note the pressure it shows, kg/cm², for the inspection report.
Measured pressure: 20 kg/cm²
